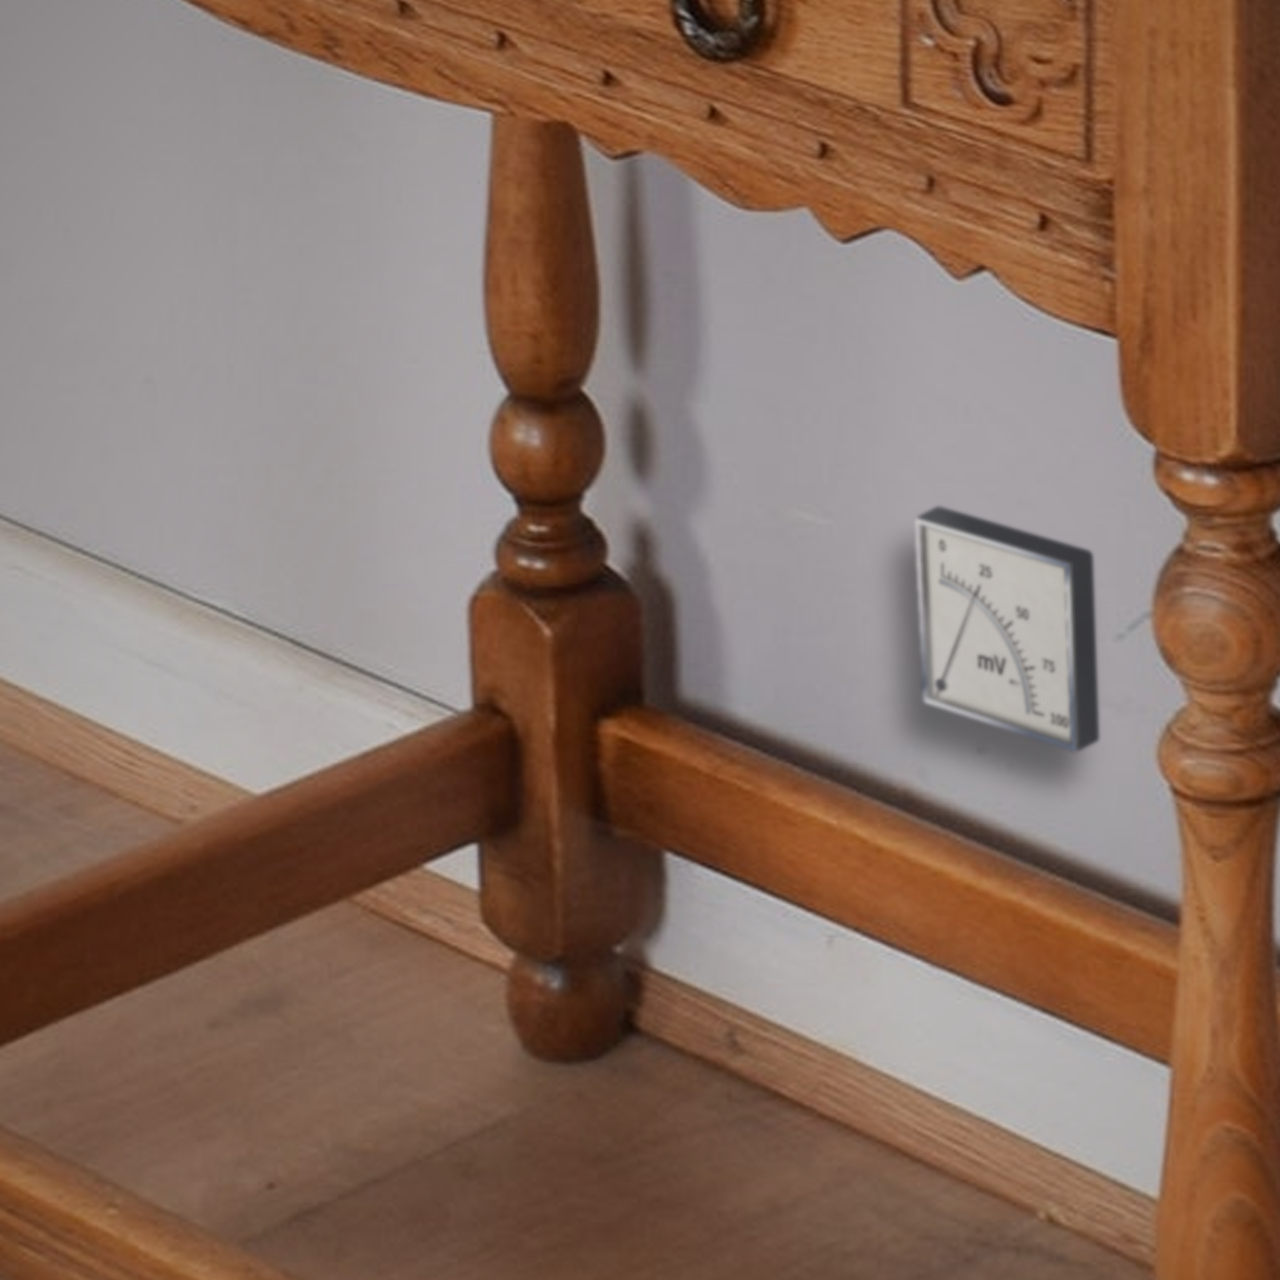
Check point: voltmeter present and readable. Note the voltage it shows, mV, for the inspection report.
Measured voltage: 25 mV
